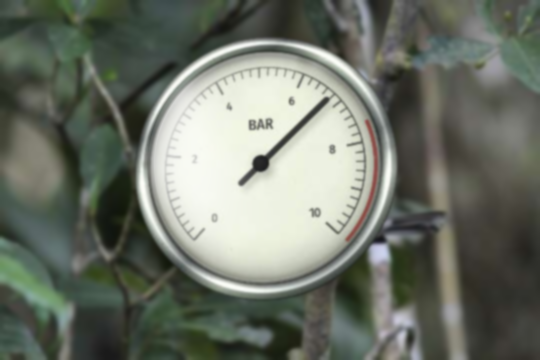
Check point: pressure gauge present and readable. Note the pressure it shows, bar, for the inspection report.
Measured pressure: 6.8 bar
